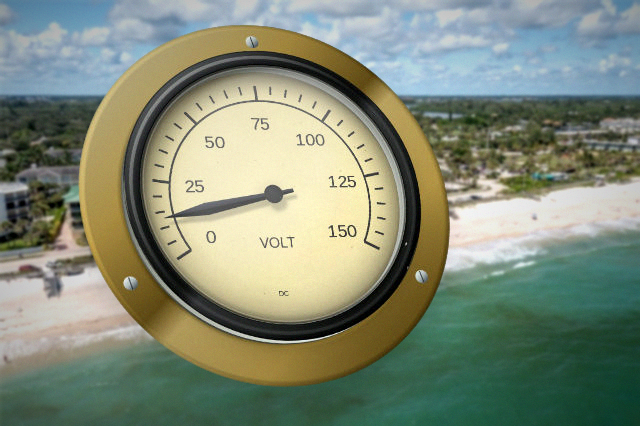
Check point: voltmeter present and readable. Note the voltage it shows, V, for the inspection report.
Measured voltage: 12.5 V
